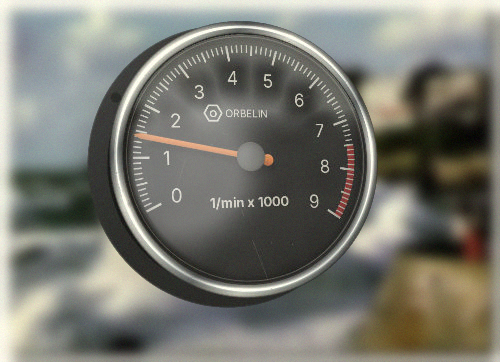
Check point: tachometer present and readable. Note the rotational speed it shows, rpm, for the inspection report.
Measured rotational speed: 1400 rpm
